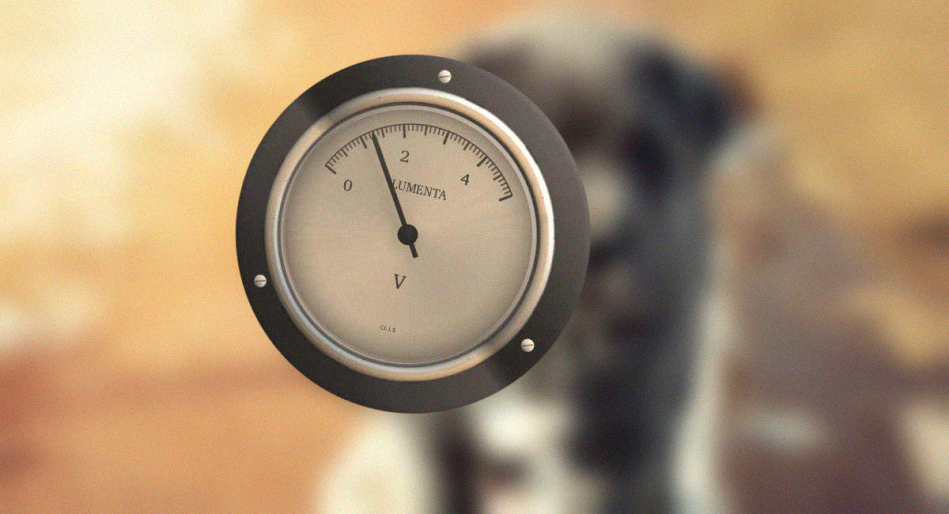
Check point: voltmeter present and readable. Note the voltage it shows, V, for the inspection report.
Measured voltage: 1.3 V
